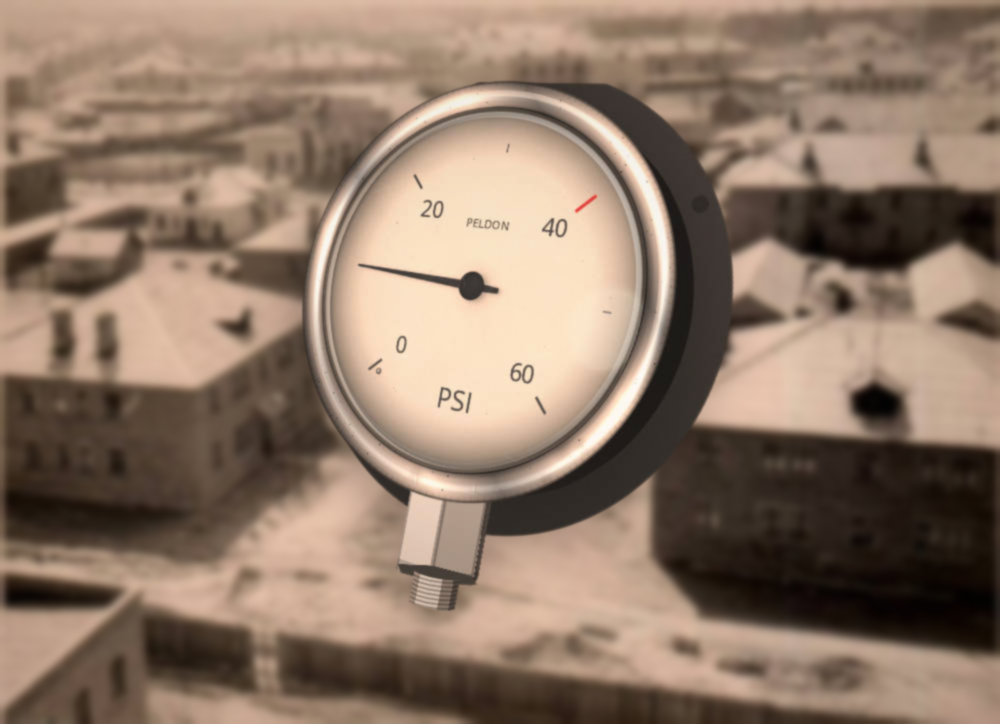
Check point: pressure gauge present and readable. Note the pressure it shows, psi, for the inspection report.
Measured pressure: 10 psi
